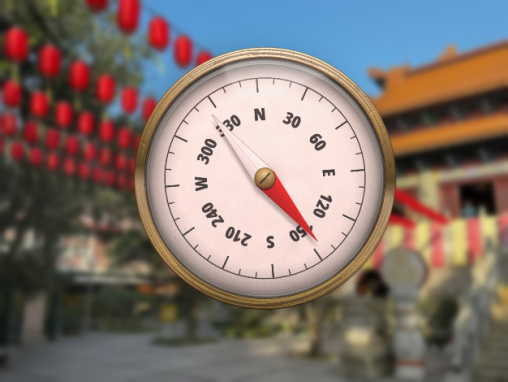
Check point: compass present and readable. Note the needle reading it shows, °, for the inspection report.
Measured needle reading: 145 °
